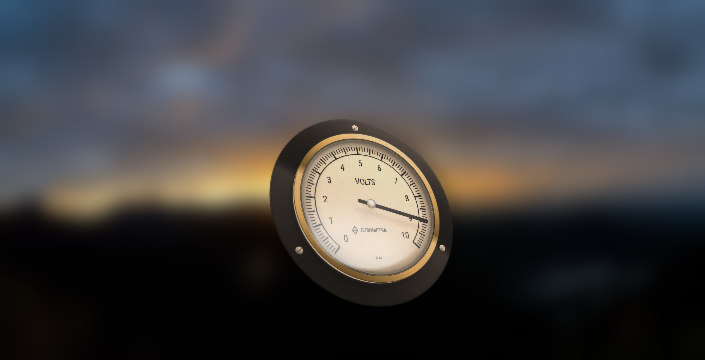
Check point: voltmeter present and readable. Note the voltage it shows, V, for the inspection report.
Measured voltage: 9 V
